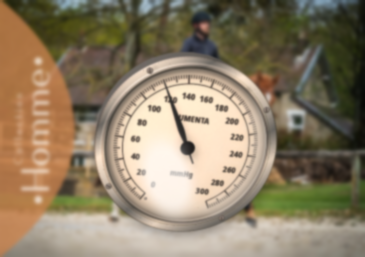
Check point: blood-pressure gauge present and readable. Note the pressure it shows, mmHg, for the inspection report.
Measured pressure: 120 mmHg
